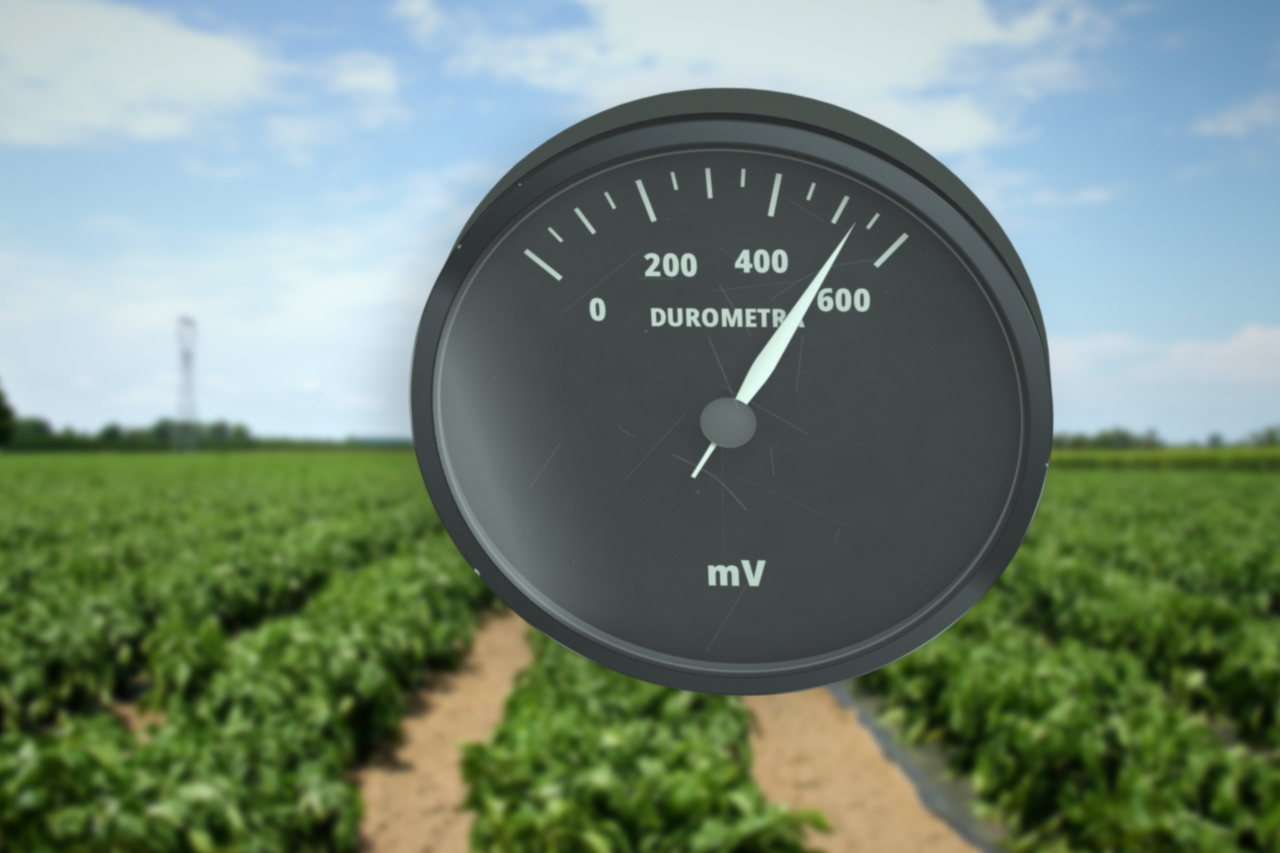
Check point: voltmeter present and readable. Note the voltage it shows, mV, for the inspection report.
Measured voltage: 525 mV
